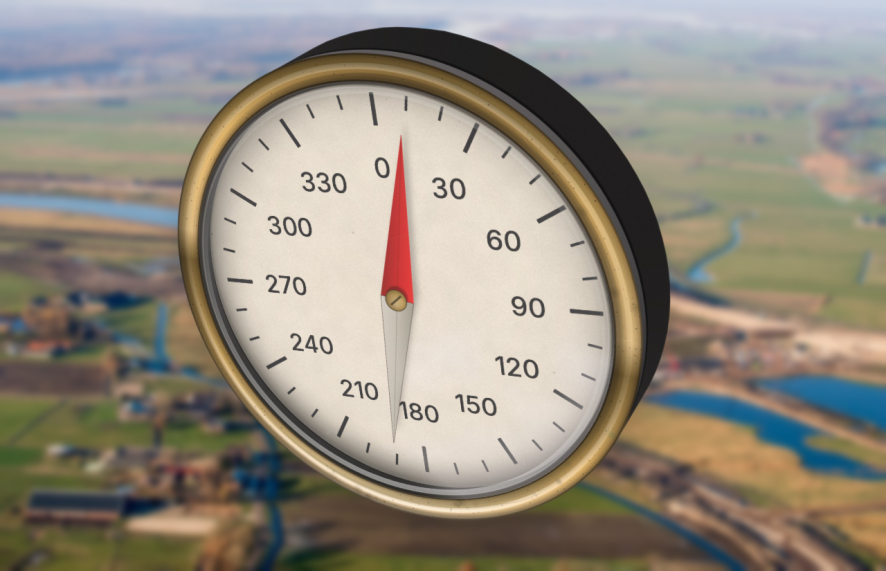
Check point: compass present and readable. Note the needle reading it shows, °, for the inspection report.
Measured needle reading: 10 °
